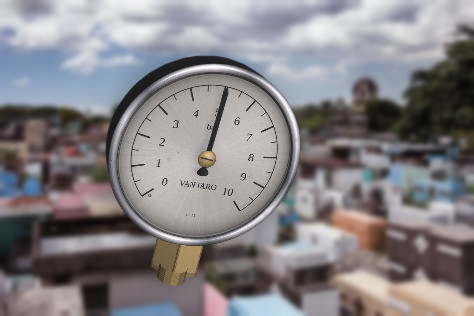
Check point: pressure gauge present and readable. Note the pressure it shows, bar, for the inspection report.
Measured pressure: 5 bar
